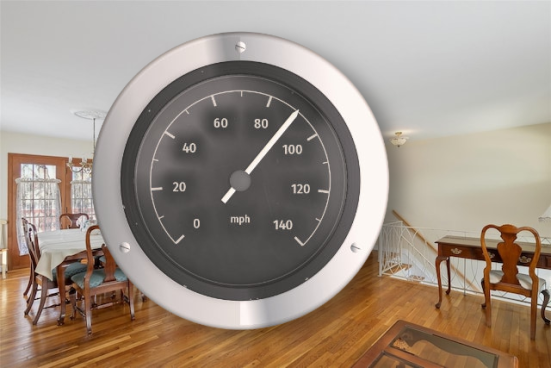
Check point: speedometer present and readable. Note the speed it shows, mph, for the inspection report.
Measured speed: 90 mph
